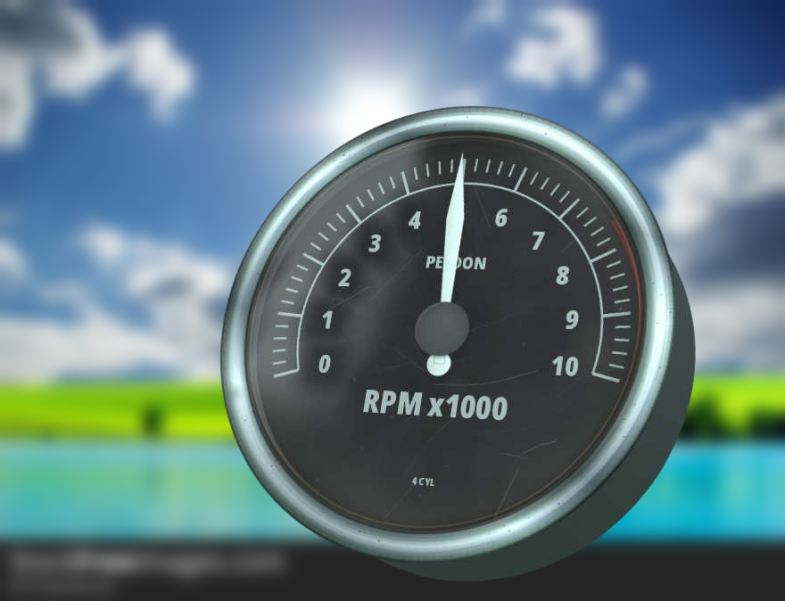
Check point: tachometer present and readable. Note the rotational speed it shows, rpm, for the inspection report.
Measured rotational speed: 5000 rpm
